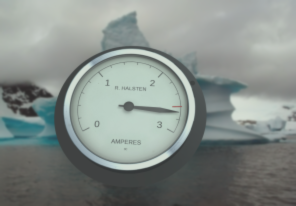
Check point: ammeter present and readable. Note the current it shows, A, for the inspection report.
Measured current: 2.7 A
